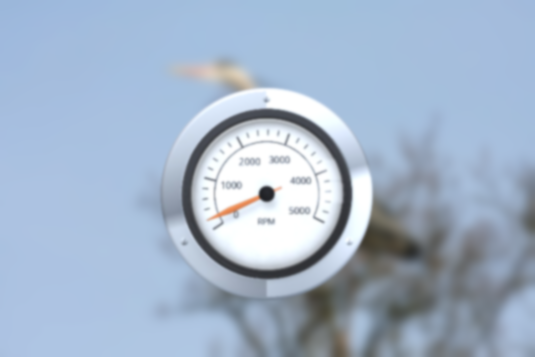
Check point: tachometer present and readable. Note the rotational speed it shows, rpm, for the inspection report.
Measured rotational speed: 200 rpm
